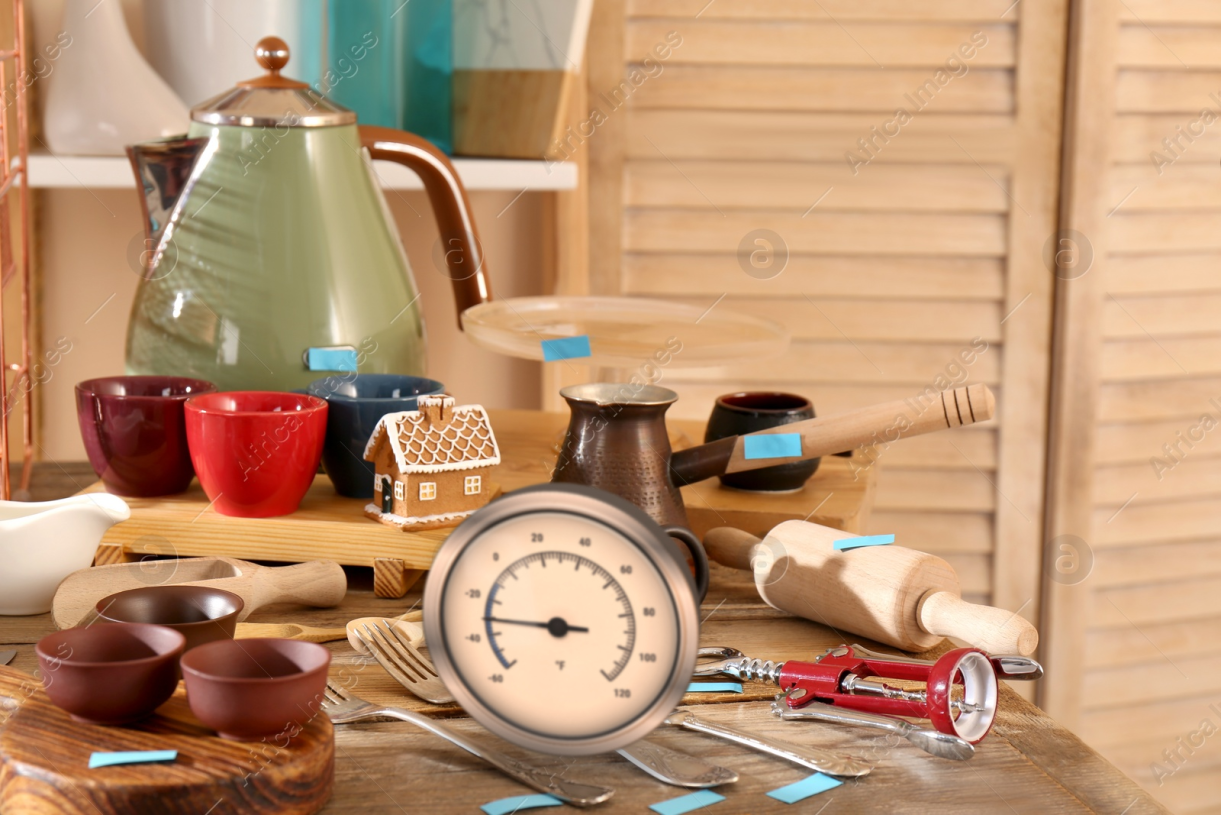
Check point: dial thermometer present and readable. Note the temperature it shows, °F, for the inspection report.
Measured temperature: -30 °F
